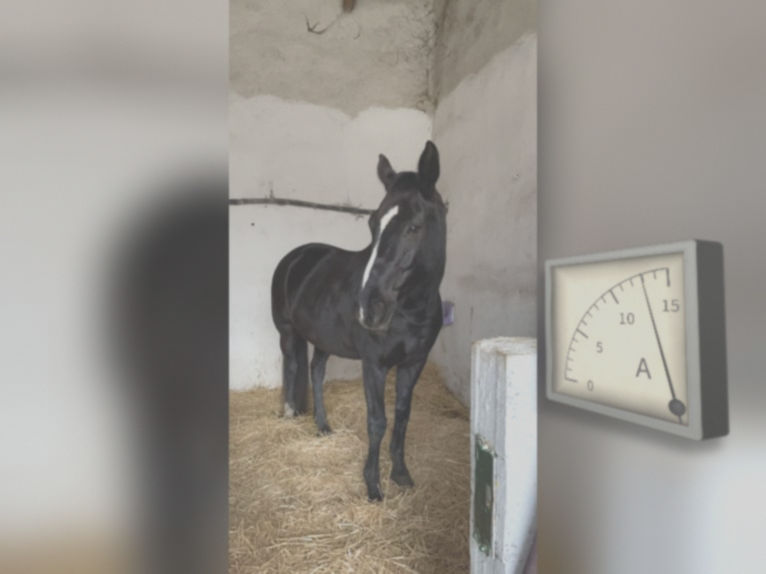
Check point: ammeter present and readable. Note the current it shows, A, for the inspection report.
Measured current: 13 A
